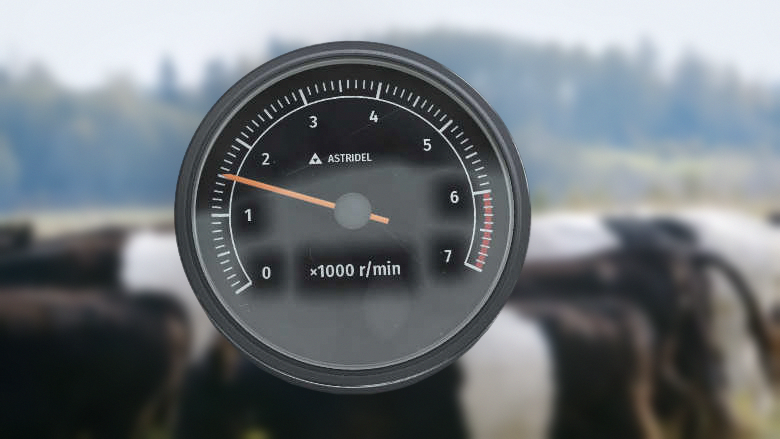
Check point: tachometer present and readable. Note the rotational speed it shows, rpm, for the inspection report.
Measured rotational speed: 1500 rpm
